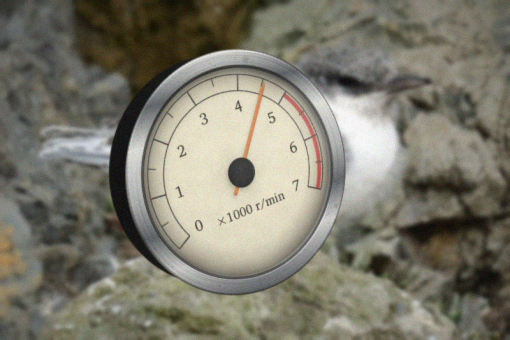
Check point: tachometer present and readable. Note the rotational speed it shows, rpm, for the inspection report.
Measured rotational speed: 4500 rpm
